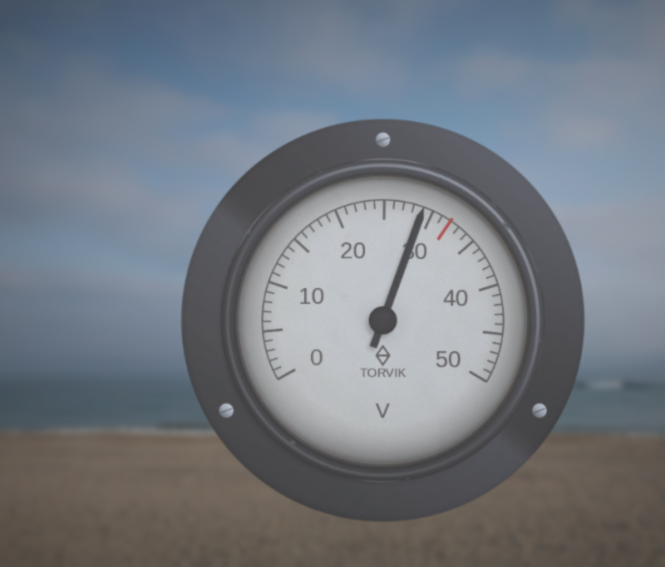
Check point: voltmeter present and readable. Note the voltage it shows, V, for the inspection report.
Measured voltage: 29 V
